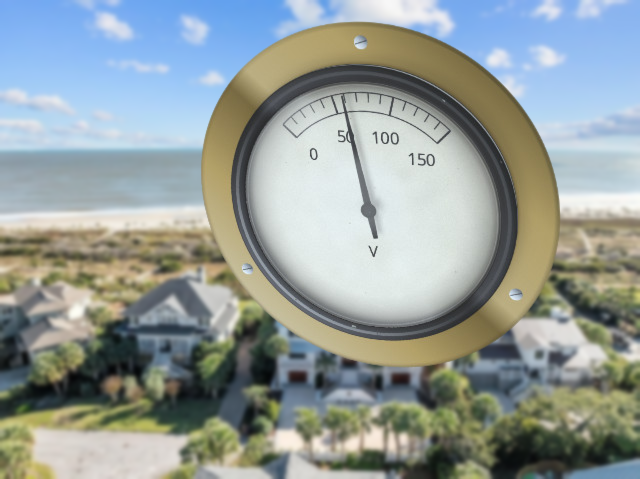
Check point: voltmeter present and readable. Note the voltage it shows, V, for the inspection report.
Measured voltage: 60 V
